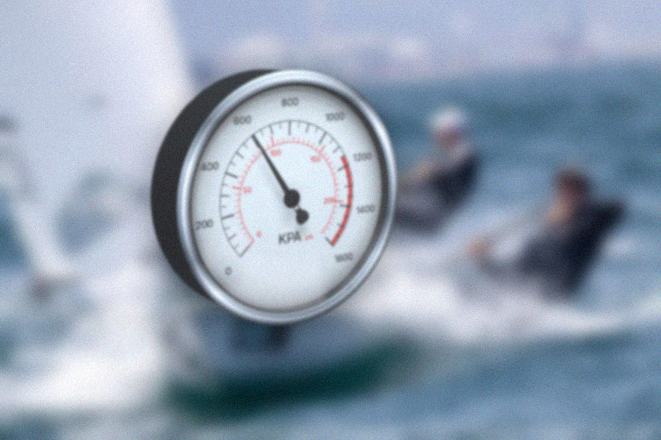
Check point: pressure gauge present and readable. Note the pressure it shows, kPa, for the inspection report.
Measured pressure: 600 kPa
